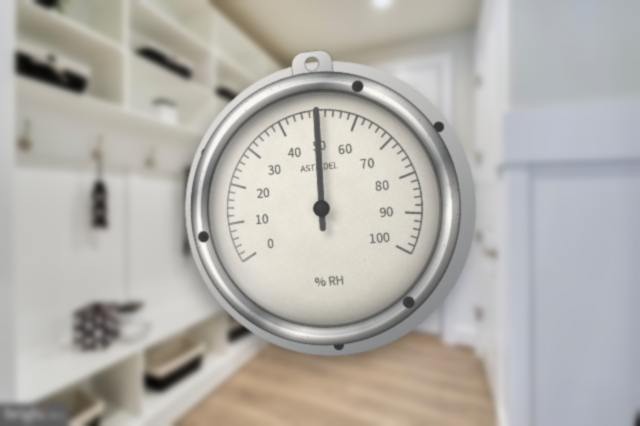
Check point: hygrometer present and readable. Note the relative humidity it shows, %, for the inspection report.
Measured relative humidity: 50 %
